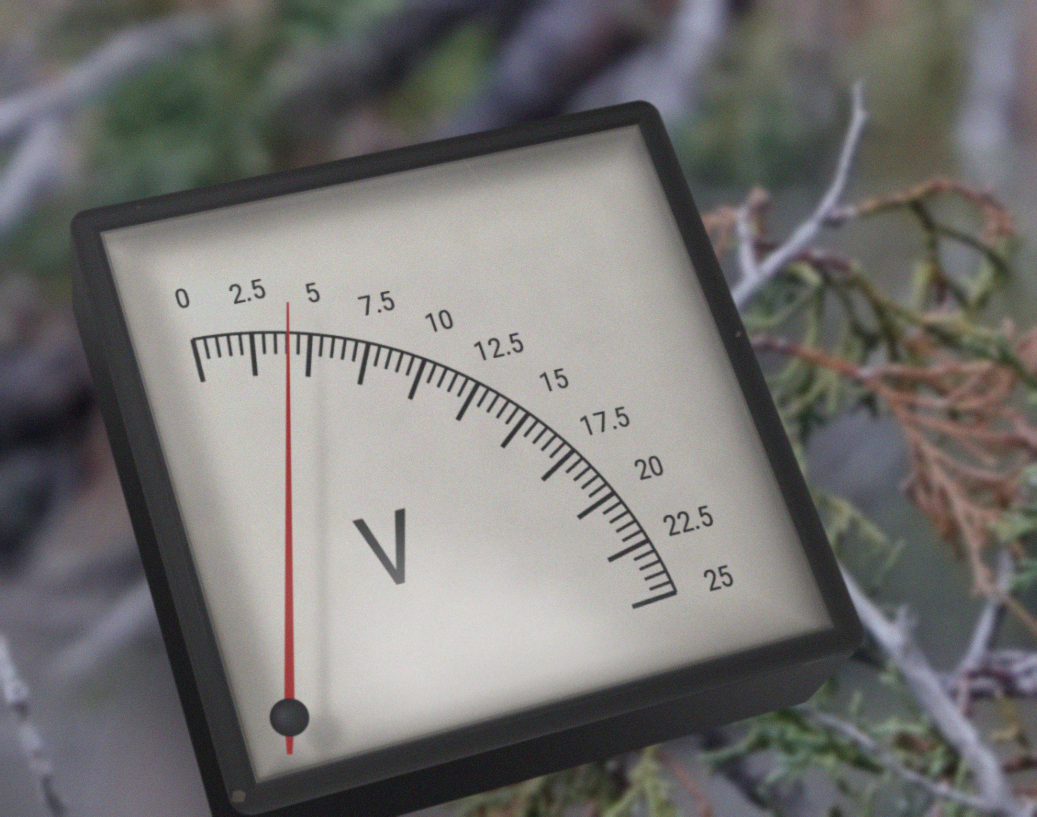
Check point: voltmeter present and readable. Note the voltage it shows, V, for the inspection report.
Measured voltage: 4 V
